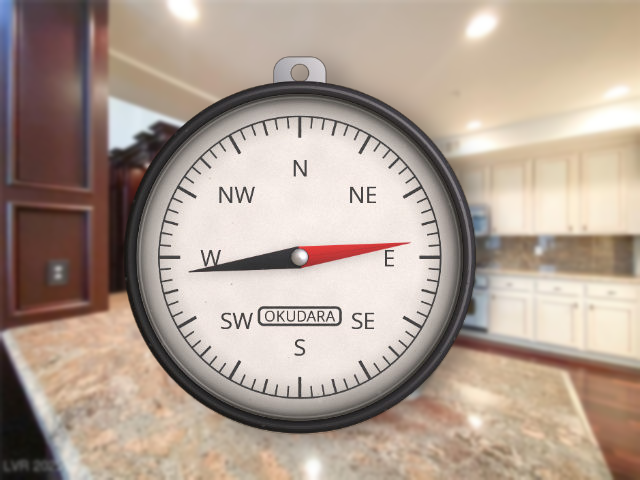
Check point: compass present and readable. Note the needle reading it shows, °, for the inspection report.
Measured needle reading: 82.5 °
